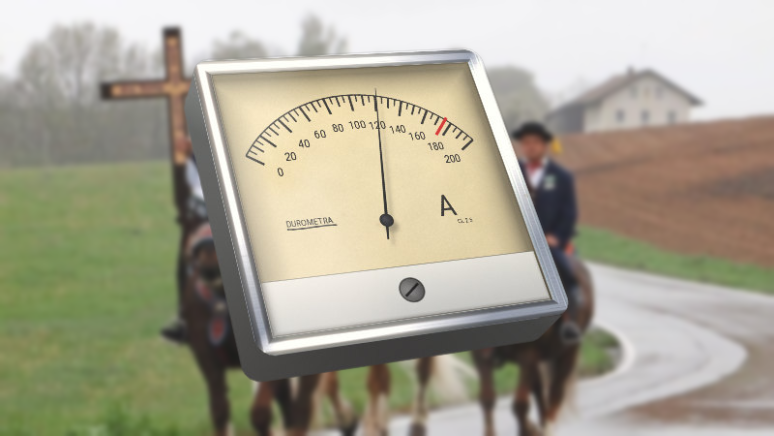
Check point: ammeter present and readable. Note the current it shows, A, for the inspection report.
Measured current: 120 A
